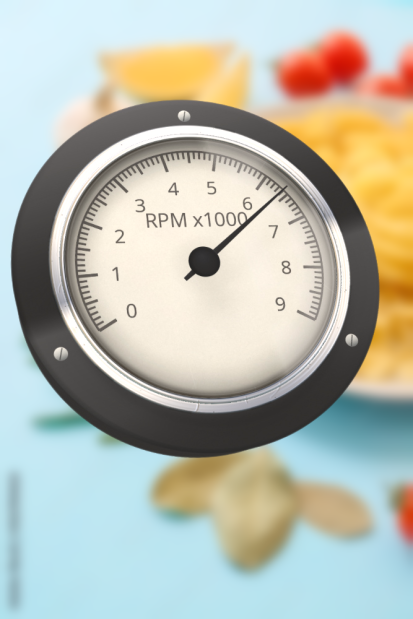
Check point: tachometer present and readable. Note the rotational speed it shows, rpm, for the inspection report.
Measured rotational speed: 6400 rpm
